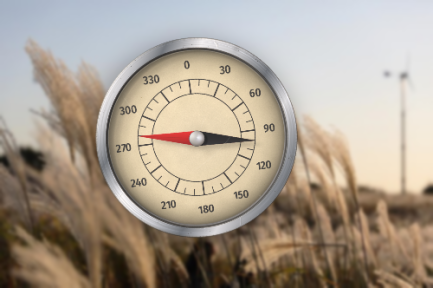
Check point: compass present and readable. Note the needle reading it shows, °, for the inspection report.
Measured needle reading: 280 °
